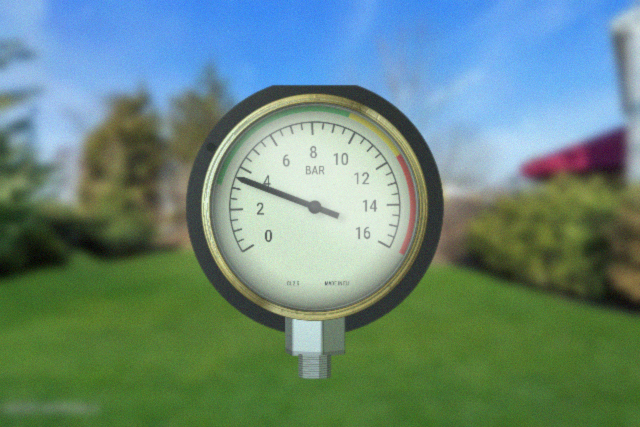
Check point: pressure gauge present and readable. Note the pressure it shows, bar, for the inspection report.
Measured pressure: 3.5 bar
